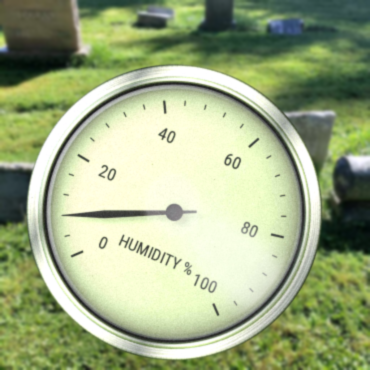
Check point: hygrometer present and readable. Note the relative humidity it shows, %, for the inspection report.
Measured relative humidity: 8 %
